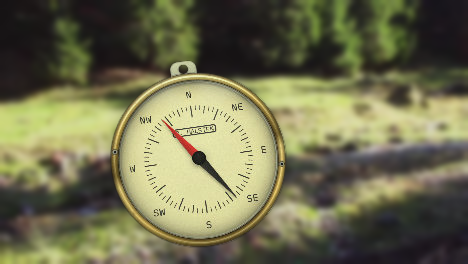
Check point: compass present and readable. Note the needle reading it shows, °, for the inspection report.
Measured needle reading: 325 °
